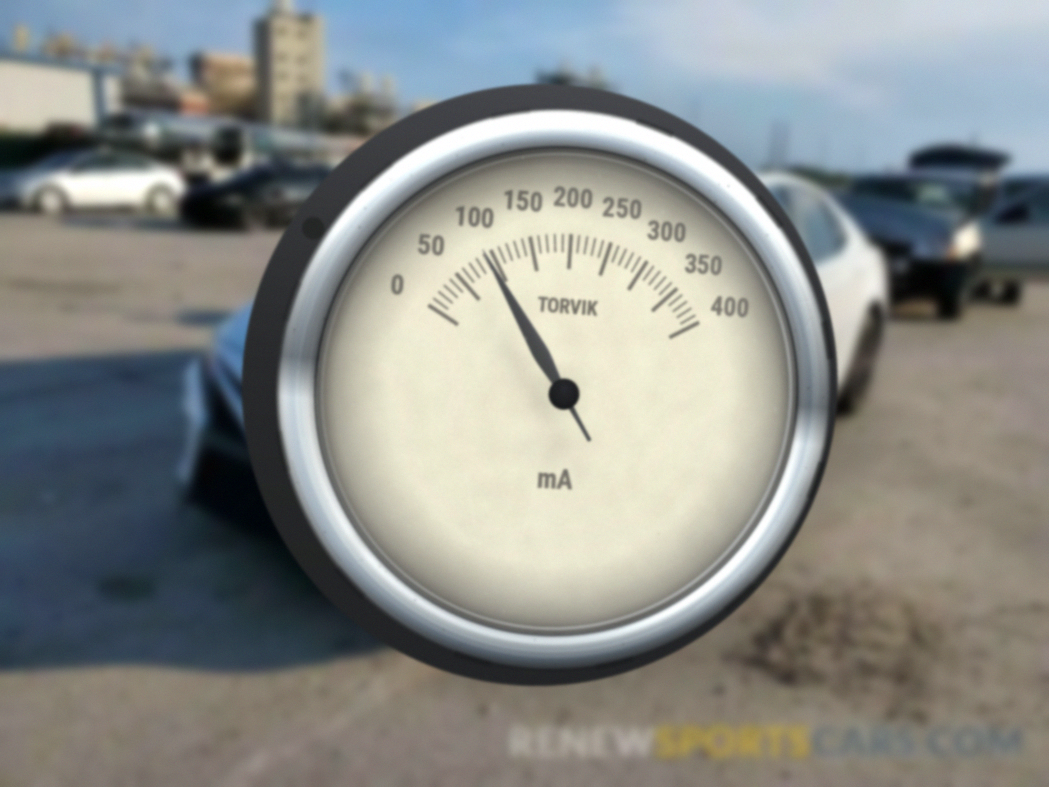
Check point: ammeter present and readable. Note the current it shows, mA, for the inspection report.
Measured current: 90 mA
